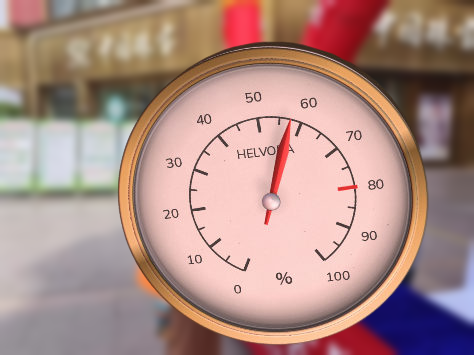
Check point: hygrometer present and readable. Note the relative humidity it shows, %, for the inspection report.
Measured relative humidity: 57.5 %
